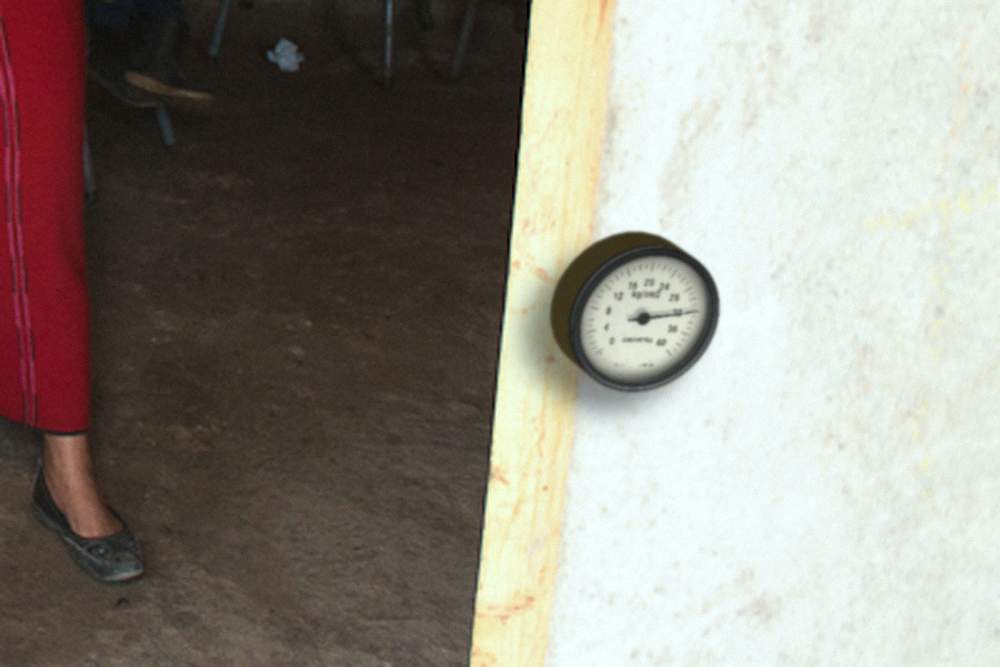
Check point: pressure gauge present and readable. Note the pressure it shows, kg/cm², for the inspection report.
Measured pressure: 32 kg/cm²
